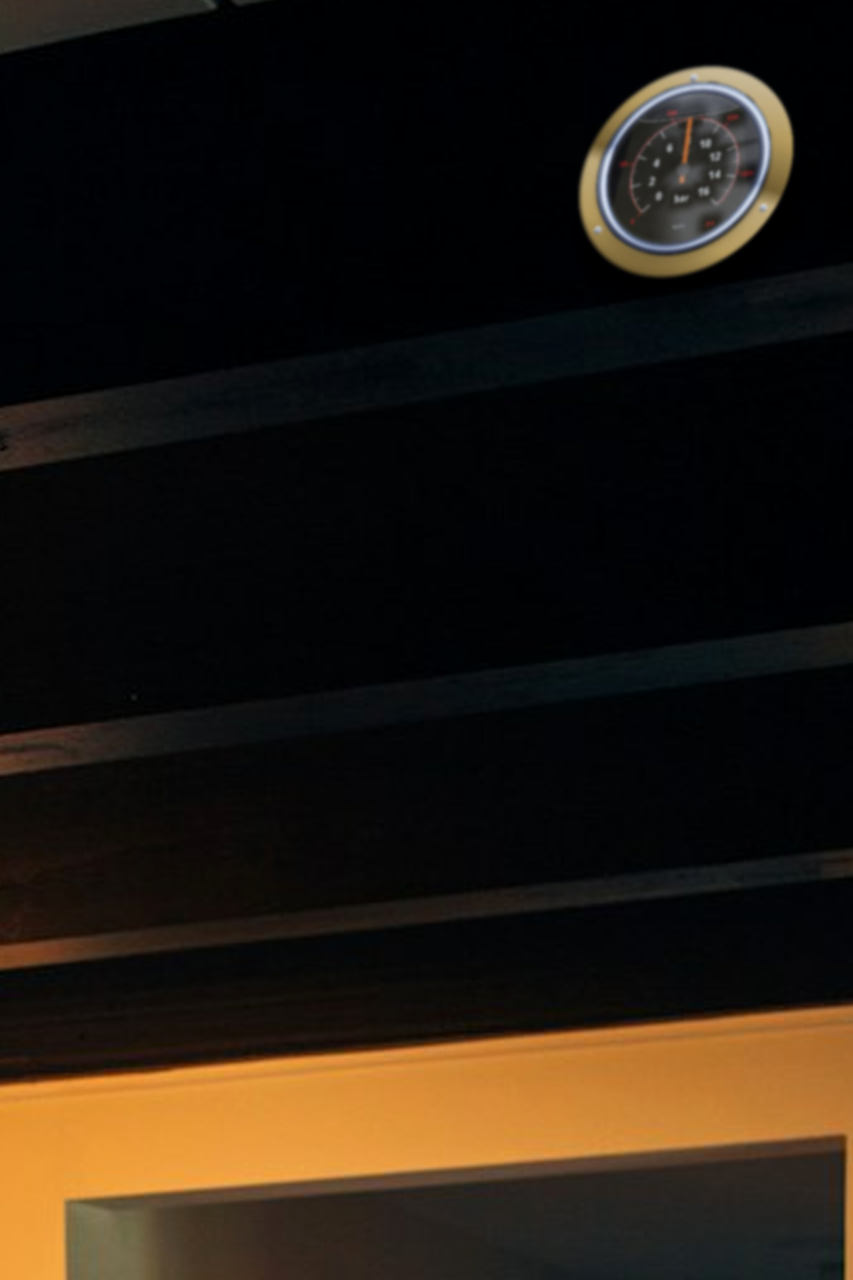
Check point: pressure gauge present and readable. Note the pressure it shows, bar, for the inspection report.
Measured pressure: 8 bar
